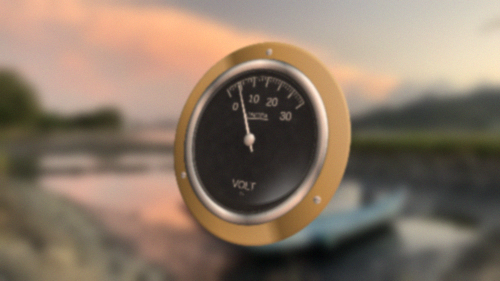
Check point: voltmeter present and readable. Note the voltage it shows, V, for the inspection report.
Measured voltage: 5 V
